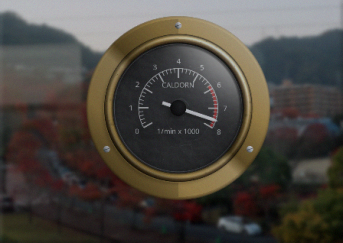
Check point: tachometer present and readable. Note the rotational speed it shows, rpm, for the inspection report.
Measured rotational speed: 7600 rpm
